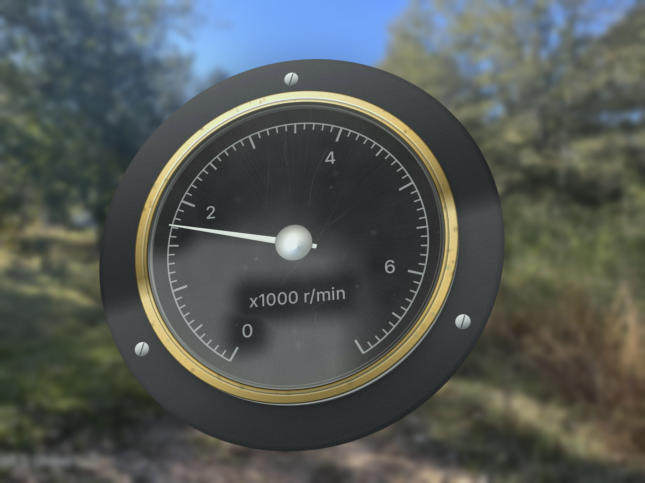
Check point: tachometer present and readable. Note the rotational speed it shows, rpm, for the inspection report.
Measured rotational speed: 1700 rpm
